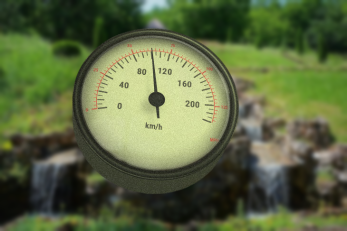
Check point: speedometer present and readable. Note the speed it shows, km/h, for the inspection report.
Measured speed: 100 km/h
